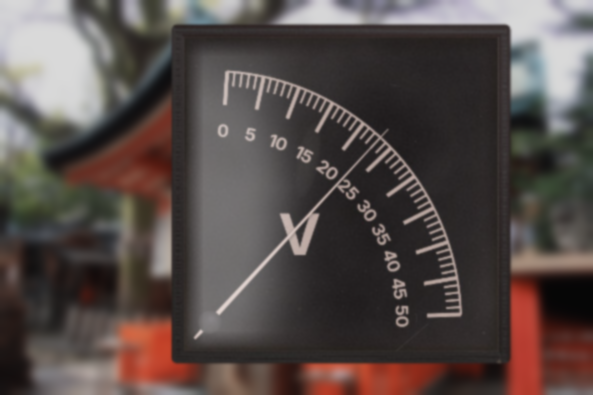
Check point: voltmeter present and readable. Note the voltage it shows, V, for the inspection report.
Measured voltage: 23 V
